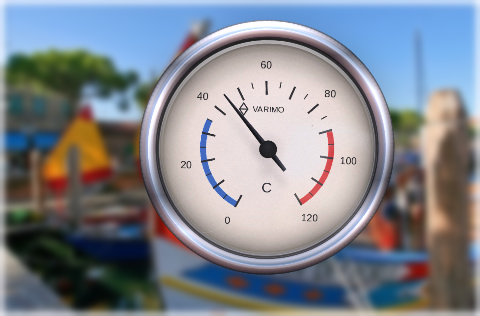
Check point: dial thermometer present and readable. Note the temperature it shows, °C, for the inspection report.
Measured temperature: 45 °C
